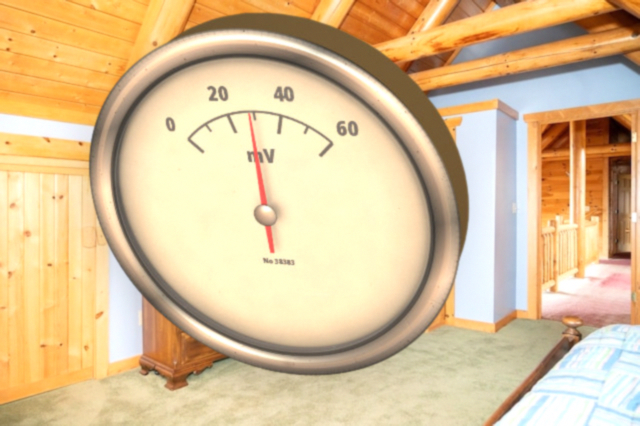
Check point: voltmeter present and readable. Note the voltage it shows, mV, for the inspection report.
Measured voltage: 30 mV
